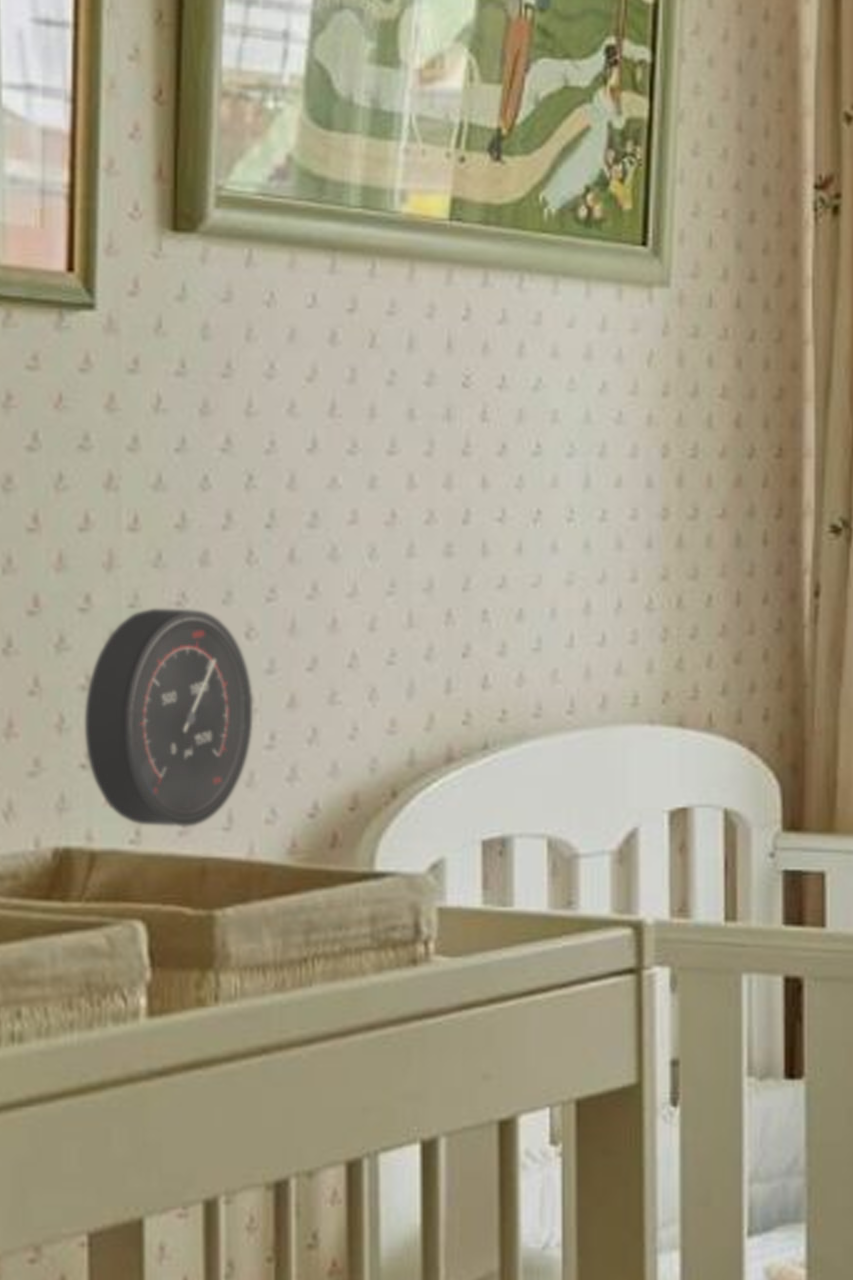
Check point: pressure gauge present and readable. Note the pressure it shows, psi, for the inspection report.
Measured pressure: 1000 psi
